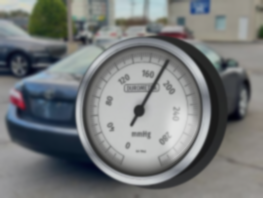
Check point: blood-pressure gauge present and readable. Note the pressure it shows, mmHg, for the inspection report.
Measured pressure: 180 mmHg
